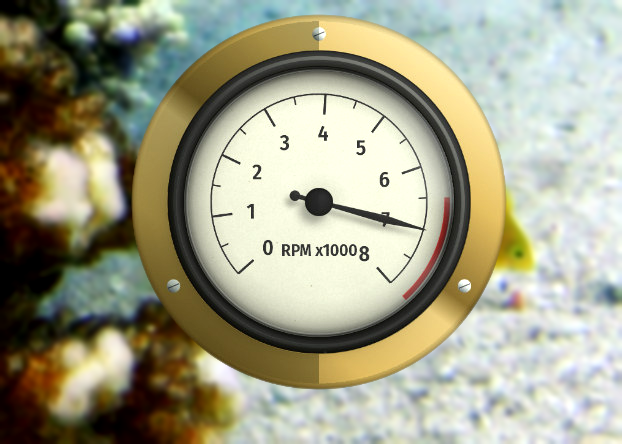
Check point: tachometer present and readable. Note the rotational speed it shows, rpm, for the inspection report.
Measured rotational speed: 7000 rpm
